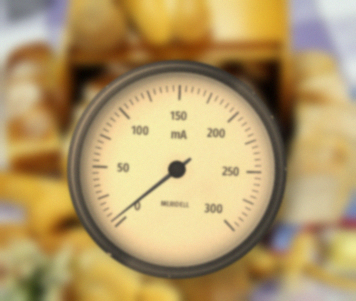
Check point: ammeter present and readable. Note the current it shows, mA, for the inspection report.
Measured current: 5 mA
